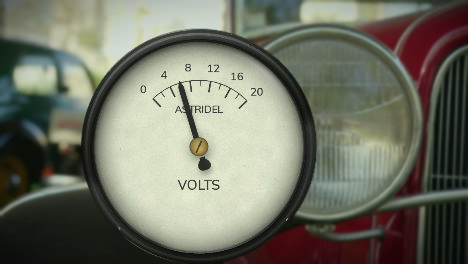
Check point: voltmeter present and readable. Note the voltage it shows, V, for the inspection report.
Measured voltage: 6 V
